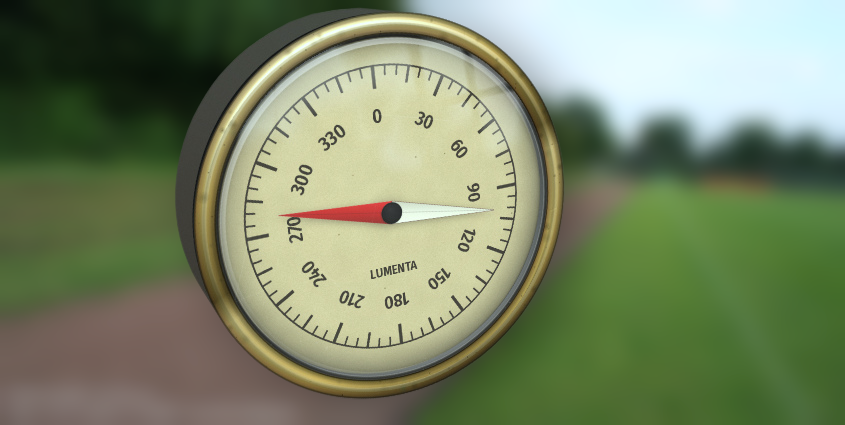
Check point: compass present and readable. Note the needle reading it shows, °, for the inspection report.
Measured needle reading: 280 °
